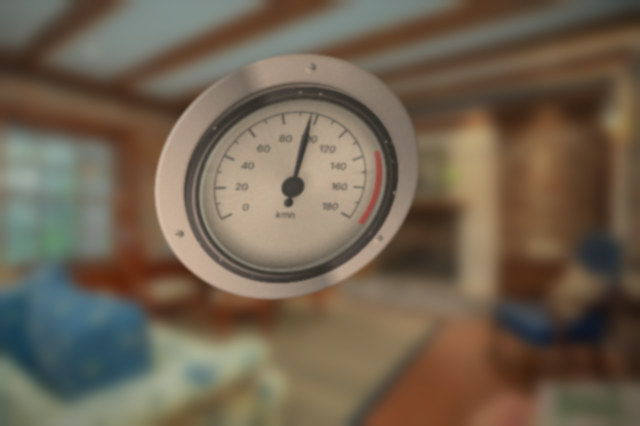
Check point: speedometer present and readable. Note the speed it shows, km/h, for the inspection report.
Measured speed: 95 km/h
